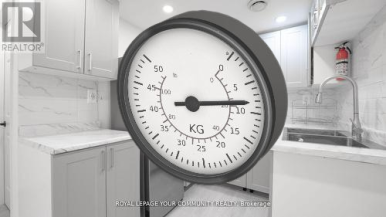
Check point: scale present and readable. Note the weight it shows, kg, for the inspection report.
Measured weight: 8 kg
